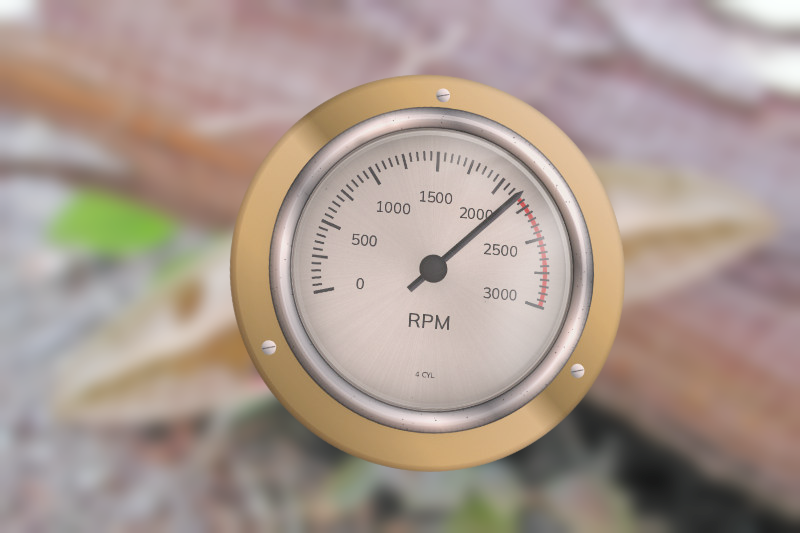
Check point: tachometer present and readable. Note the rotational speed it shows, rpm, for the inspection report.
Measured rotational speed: 2150 rpm
